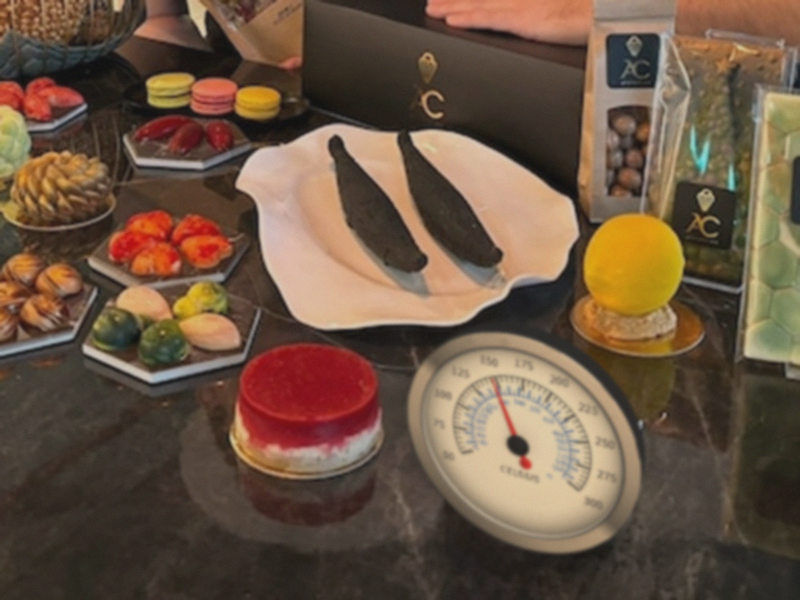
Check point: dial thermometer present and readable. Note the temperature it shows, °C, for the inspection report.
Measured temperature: 150 °C
